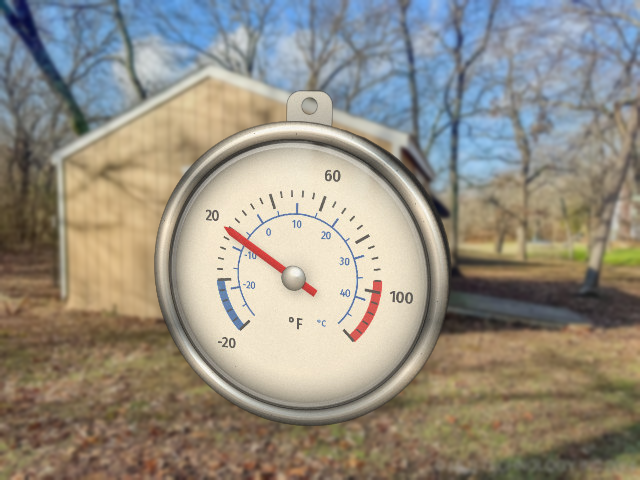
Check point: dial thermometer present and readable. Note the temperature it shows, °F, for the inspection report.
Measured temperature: 20 °F
